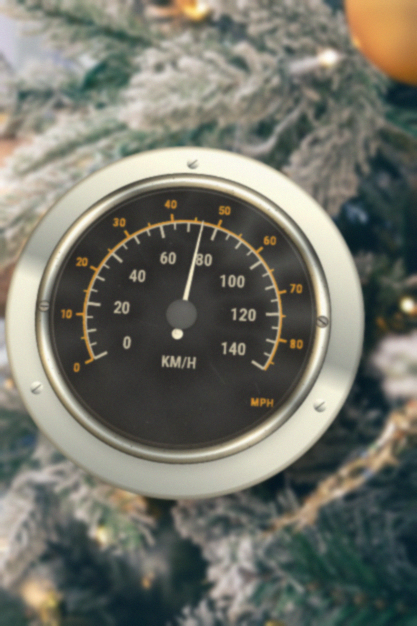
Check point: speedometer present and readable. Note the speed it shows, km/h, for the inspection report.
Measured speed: 75 km/h
